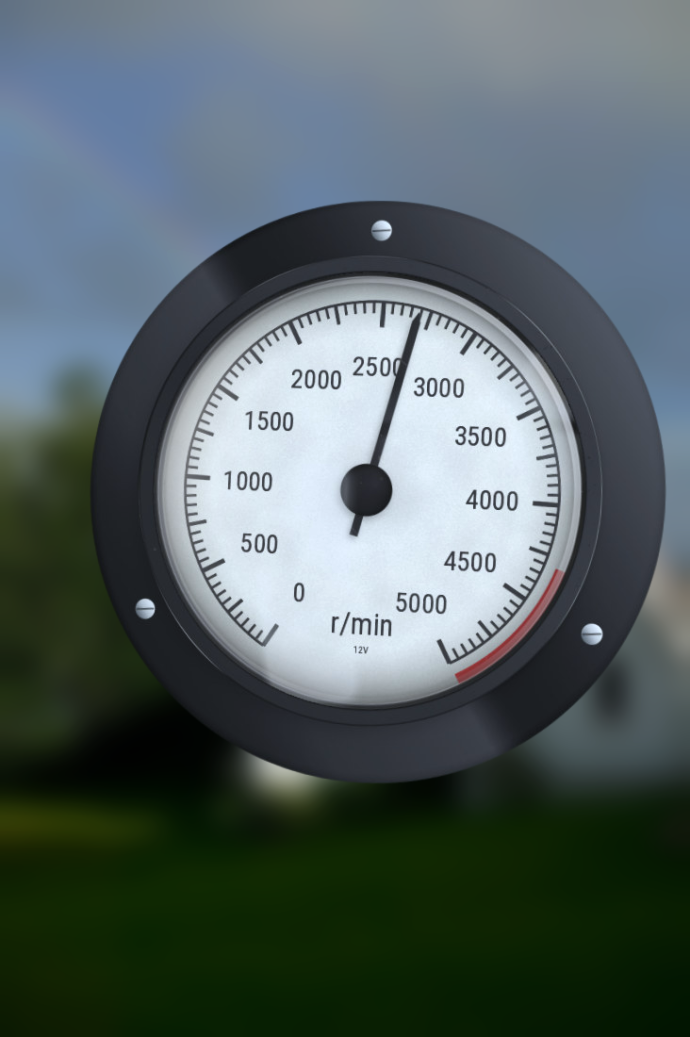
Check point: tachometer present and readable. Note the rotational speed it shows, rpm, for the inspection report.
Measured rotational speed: 2700 rpm
